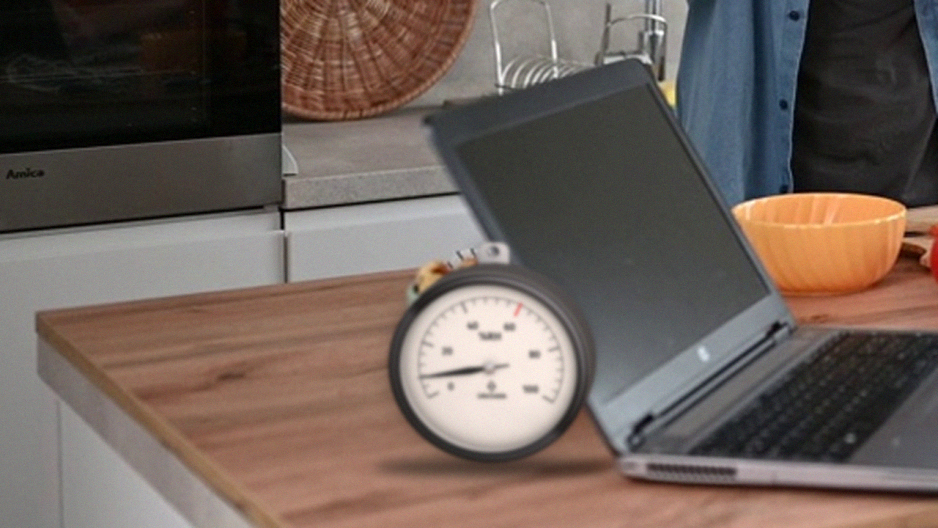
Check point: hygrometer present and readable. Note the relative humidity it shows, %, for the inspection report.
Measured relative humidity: 8 %
